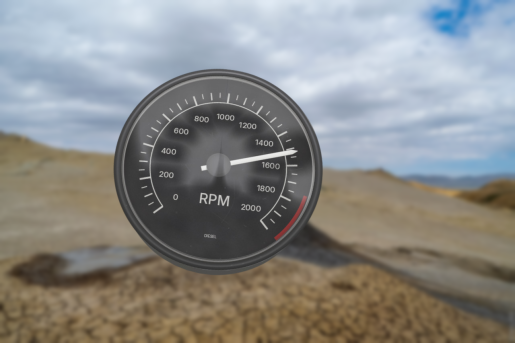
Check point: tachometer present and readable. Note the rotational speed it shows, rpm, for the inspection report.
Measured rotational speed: 1525 rpm
